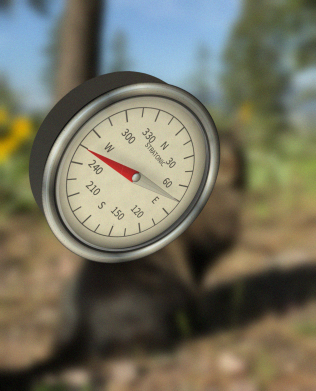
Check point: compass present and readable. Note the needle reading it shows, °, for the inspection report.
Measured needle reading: 255 °
